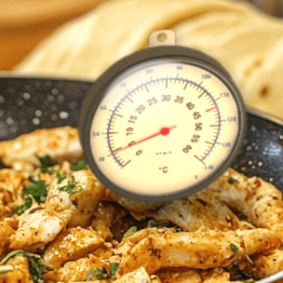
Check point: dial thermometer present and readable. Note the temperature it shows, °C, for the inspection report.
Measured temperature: 5 °C
